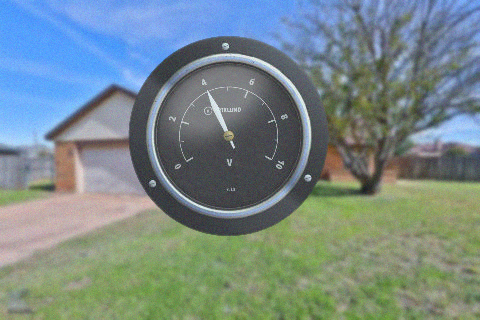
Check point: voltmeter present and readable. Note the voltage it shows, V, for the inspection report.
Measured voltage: 4 V
